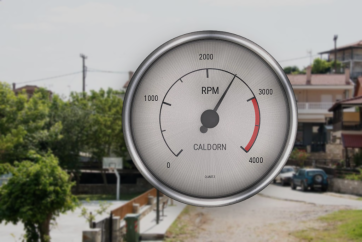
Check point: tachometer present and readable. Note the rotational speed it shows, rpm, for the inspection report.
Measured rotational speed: 2500 rpm
